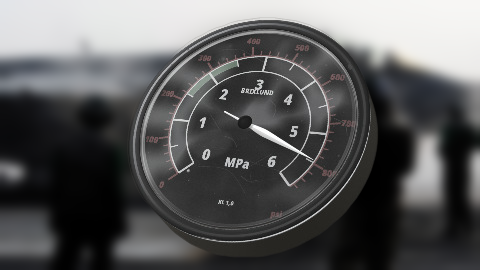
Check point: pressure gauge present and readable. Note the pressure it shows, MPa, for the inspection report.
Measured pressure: 5.5 MPa
